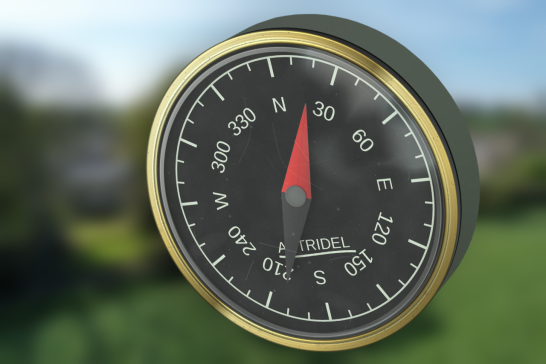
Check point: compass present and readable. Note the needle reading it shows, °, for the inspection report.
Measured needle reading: 20 °
